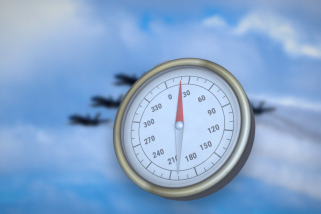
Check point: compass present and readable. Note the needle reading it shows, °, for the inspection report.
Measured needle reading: 20 °
